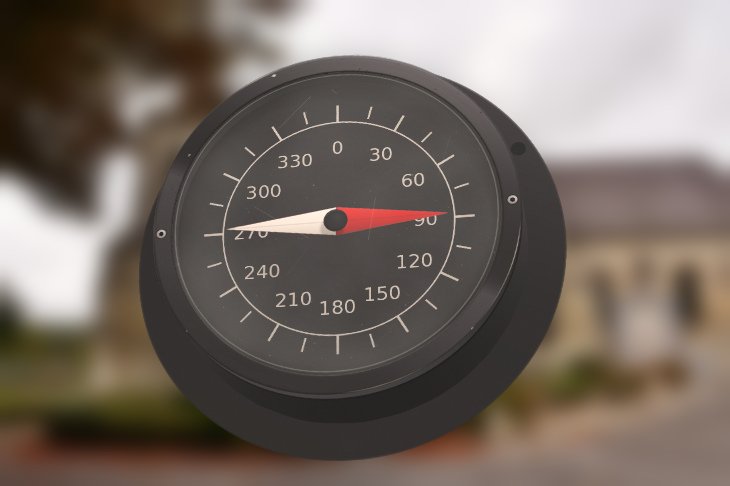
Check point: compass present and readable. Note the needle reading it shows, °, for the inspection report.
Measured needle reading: 90 °
